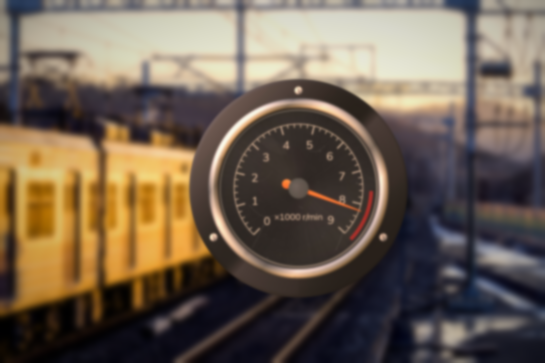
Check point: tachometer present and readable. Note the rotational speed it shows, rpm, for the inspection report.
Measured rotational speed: 8200 rpm
